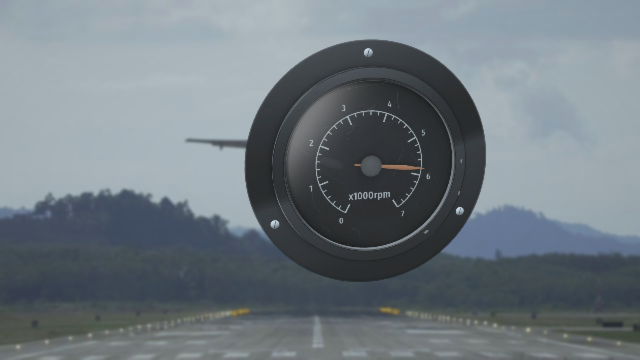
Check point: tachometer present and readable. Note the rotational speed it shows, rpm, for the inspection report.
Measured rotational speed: 5800 rpm
